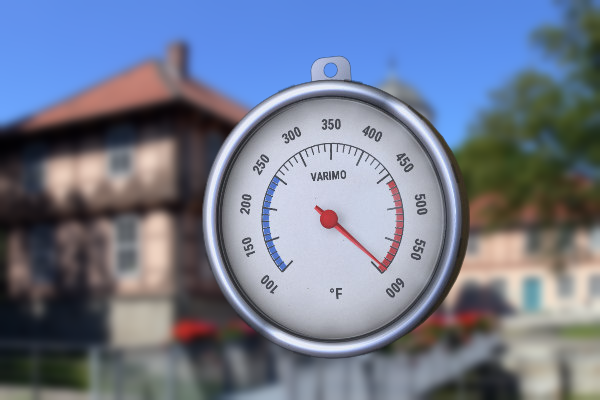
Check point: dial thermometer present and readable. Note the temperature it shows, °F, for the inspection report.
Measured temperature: 590 °F
